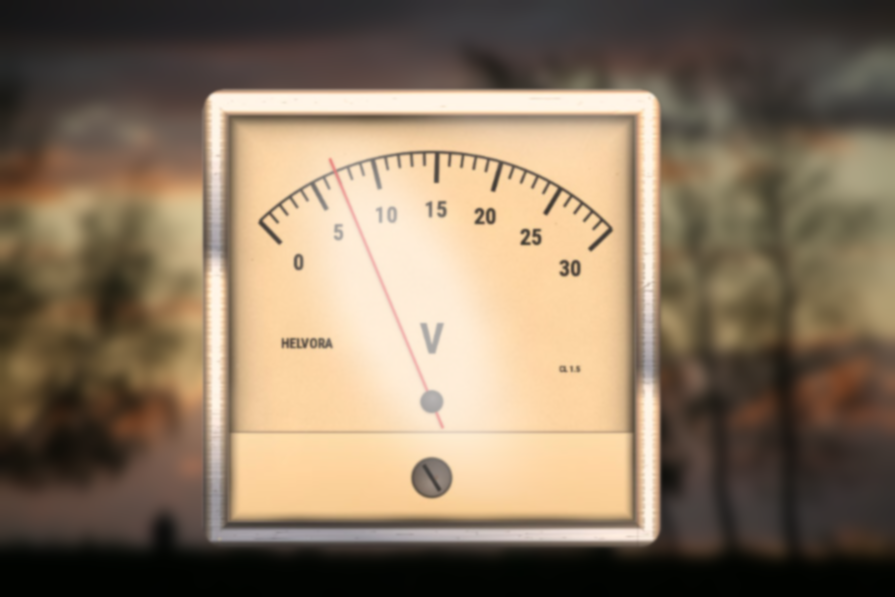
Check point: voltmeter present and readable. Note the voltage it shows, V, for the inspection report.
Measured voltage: 7 V
